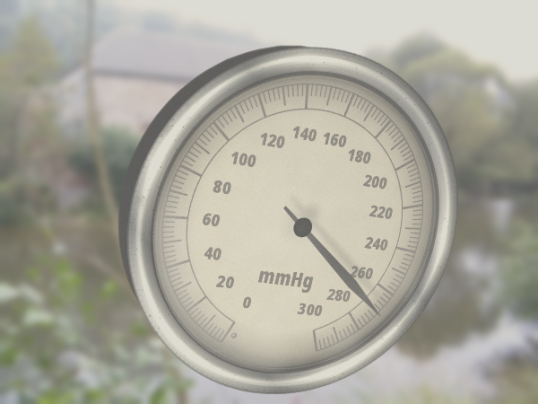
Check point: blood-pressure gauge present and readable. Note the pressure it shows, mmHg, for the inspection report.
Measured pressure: 270 mmHg
